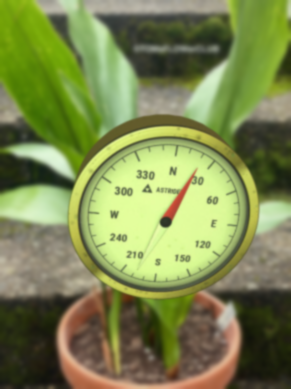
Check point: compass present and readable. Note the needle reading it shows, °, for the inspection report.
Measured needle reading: 20 °
